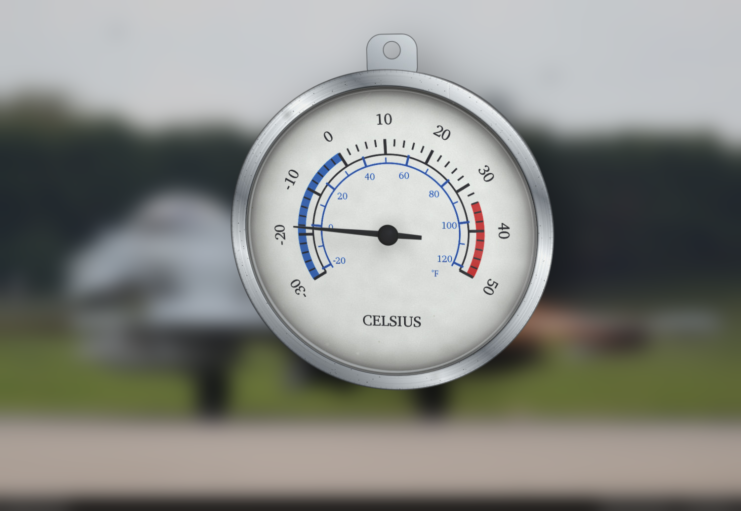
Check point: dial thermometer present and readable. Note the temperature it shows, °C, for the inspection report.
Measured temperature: -18 °C
